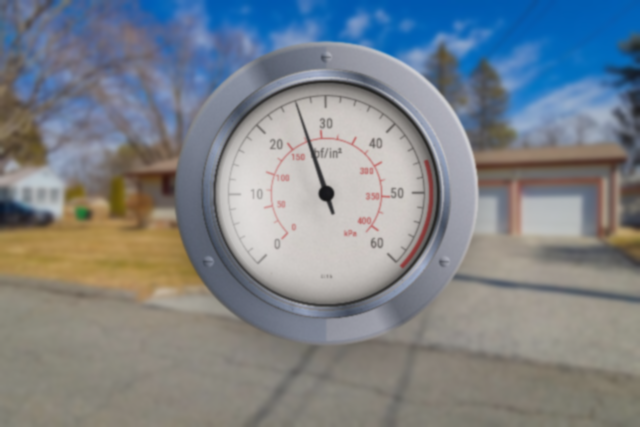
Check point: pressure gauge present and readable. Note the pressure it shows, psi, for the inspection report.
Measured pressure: 26 psi
